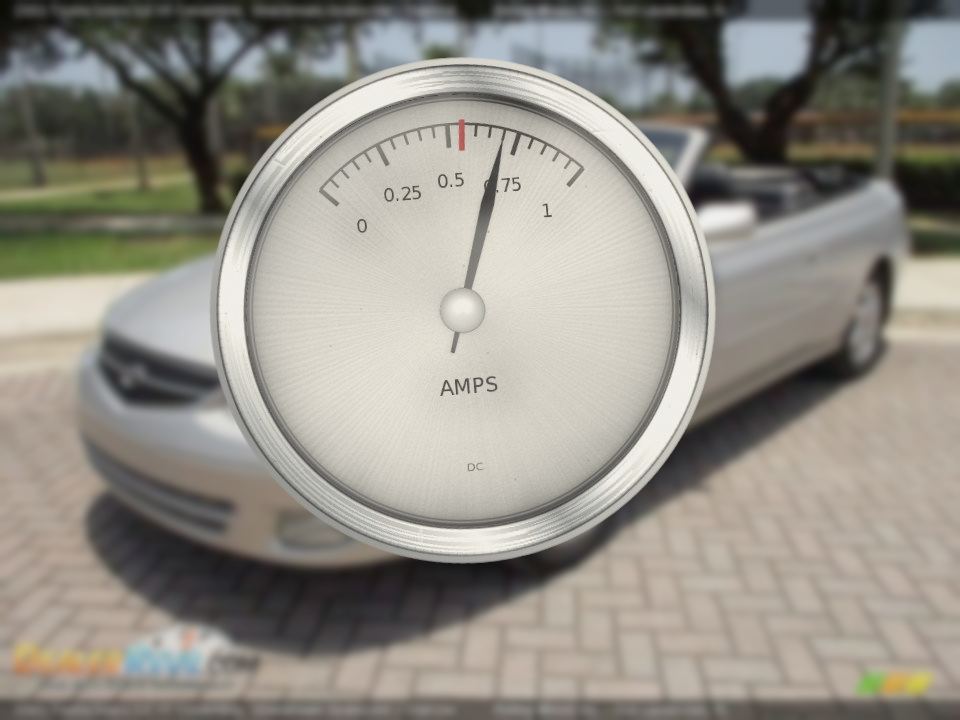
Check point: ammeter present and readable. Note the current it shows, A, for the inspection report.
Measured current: 0.7 A
